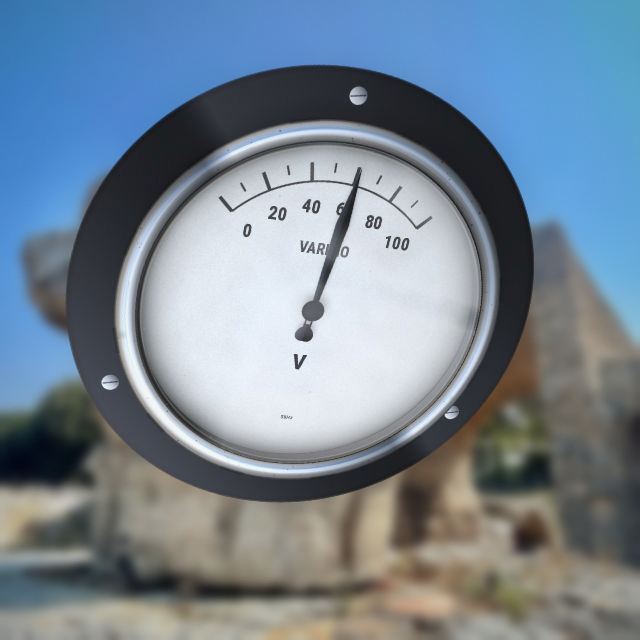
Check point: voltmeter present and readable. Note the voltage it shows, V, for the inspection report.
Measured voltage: 60 V
